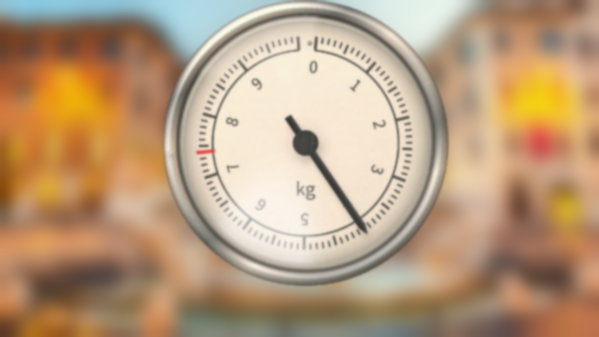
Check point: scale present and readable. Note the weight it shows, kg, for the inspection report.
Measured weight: 4 kg
